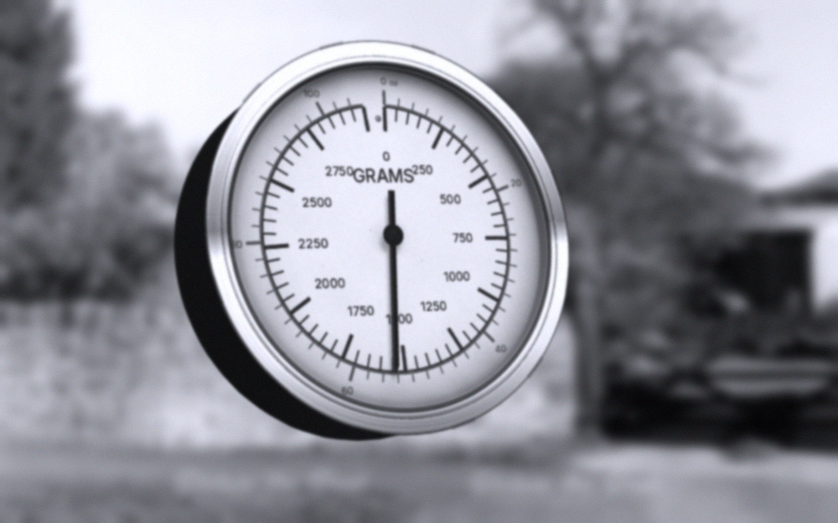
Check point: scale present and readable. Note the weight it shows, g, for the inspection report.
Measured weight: 1550 g
